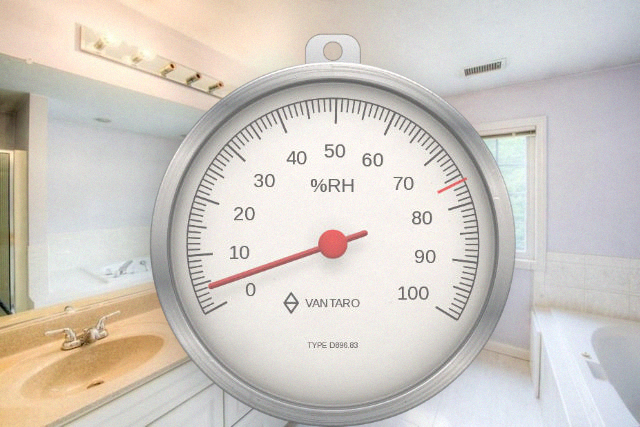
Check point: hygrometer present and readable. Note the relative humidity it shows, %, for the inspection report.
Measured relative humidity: 4 %
